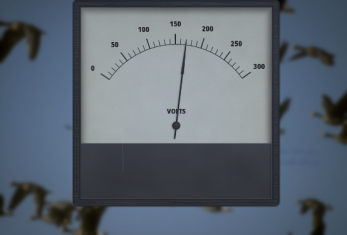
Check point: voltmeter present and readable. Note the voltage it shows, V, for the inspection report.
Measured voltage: 170 V
